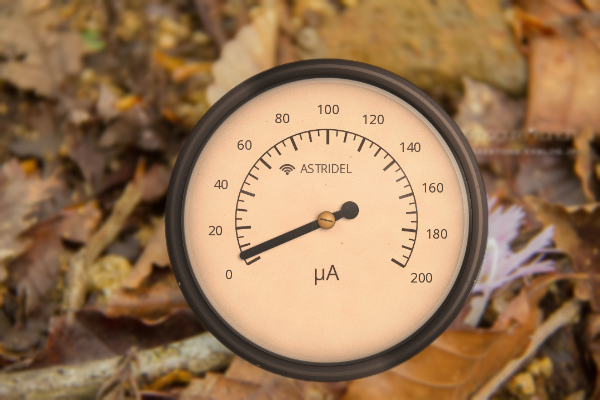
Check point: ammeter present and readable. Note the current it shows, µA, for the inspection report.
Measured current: 5 µA
